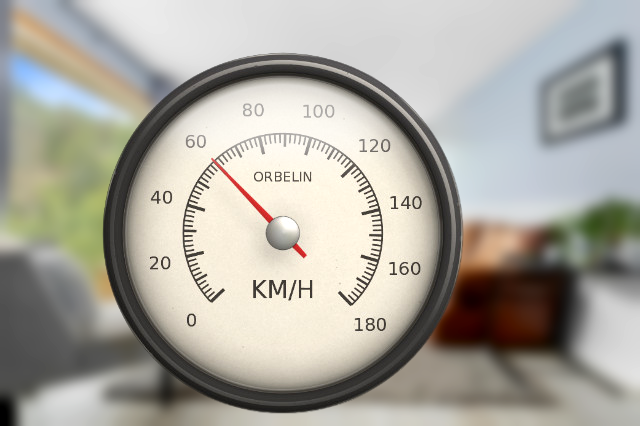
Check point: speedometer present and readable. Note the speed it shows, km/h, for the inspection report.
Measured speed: 60 km/h
